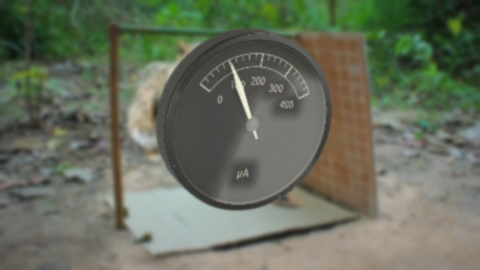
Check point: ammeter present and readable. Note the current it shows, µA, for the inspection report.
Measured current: 100 µA
